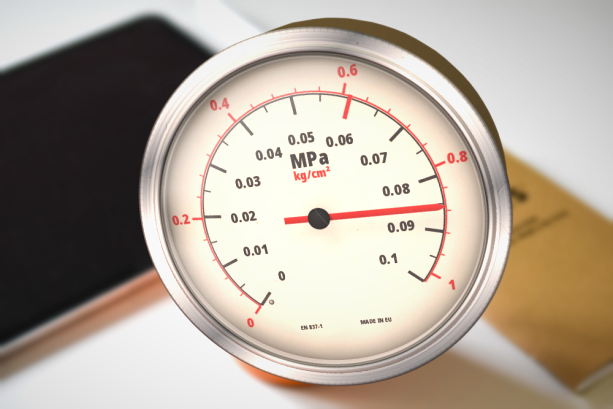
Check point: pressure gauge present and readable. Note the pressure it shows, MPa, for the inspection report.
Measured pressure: 0.085 MPa
